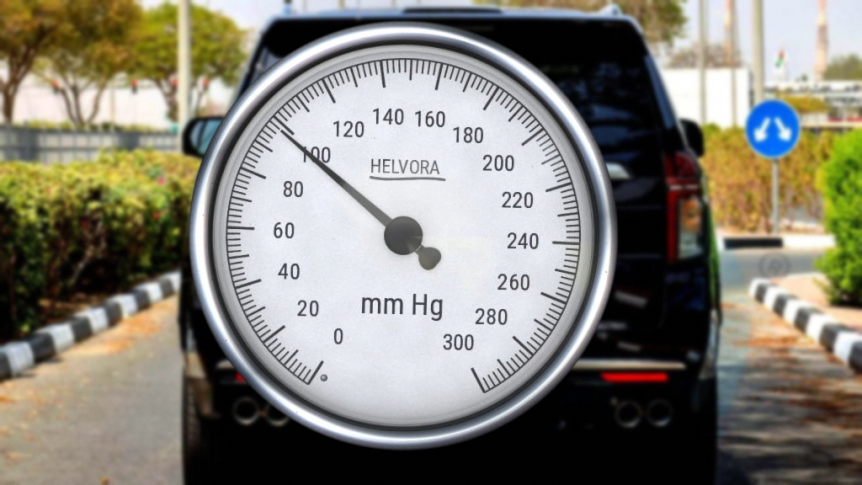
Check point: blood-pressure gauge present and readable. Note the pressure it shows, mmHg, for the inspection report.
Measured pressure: 98 mmHg
